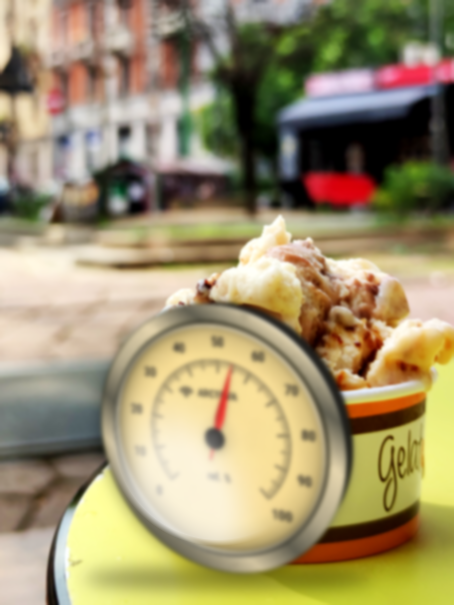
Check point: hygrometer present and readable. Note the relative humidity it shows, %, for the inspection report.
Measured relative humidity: 55 %
